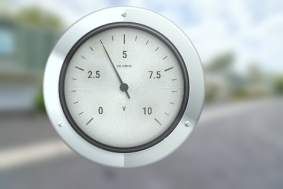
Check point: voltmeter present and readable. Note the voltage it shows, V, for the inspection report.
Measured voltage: 4 V
